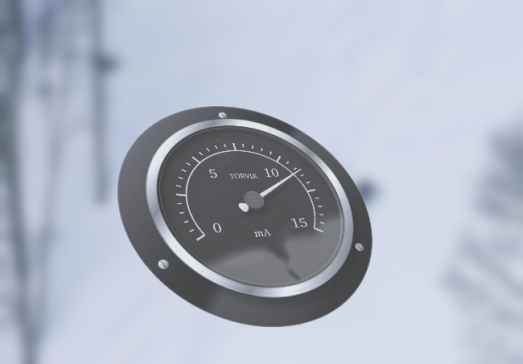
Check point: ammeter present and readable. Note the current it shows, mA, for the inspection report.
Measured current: 11.25 mA
